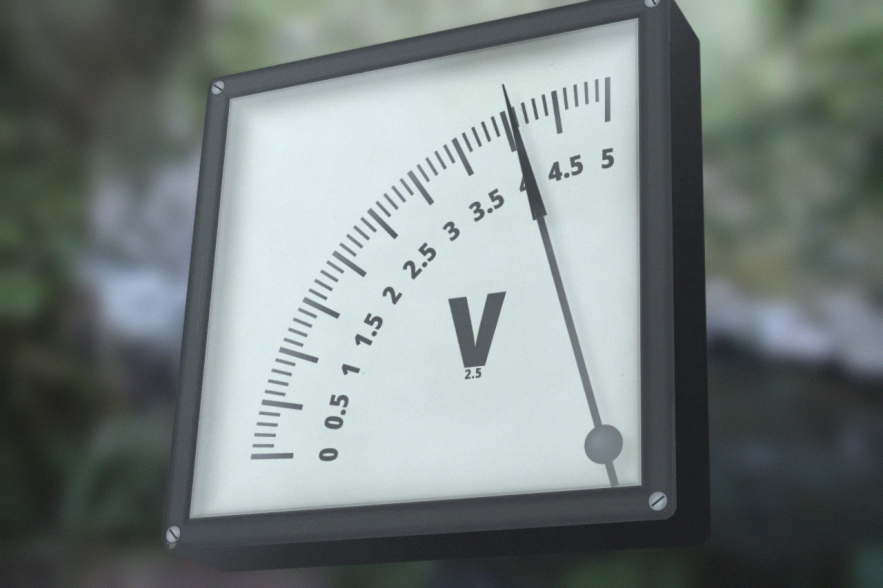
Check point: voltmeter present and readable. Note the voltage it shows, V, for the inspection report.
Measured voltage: 4.1 V
